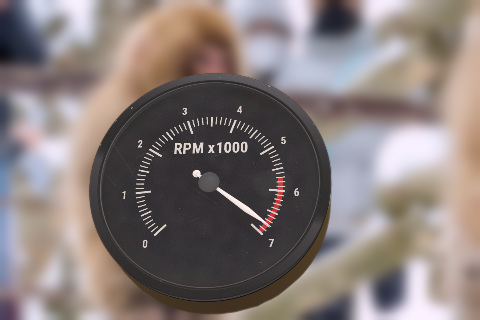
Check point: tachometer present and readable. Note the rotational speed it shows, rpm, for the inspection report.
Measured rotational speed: 6800 rpm
